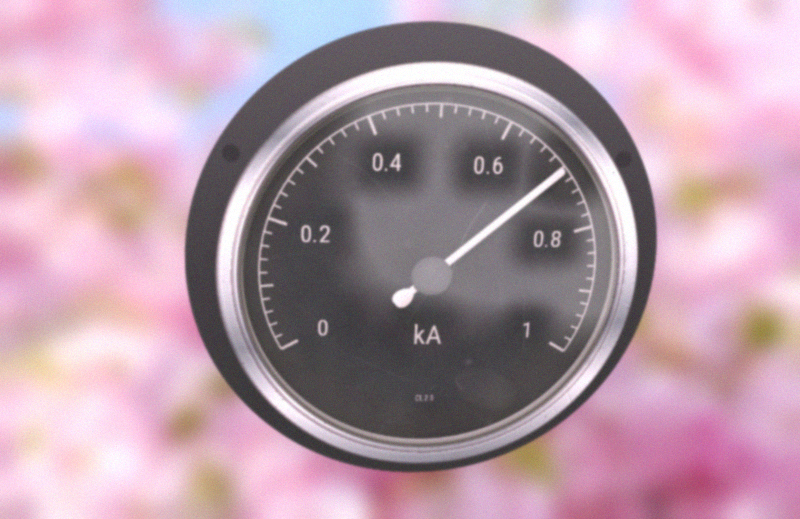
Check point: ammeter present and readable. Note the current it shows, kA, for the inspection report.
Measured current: 0.7 kA
